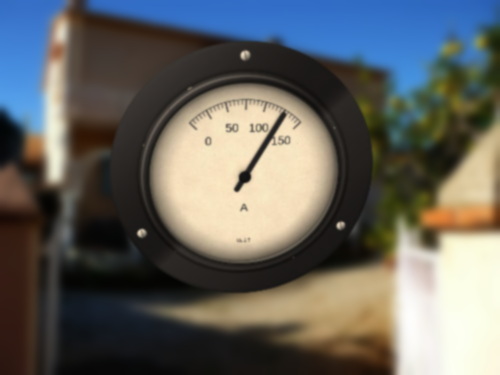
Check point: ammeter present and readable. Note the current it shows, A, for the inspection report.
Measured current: 125 A
